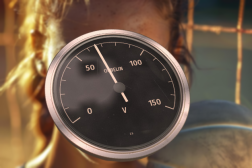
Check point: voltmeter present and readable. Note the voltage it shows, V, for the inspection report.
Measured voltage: 65 V
